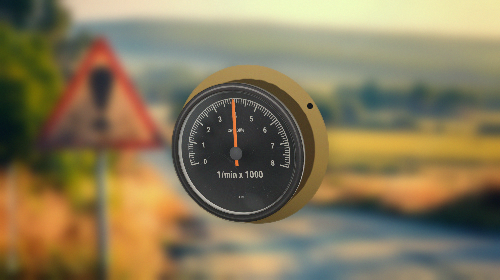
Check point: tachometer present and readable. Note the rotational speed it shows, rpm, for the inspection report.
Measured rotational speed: 4000 rpm
